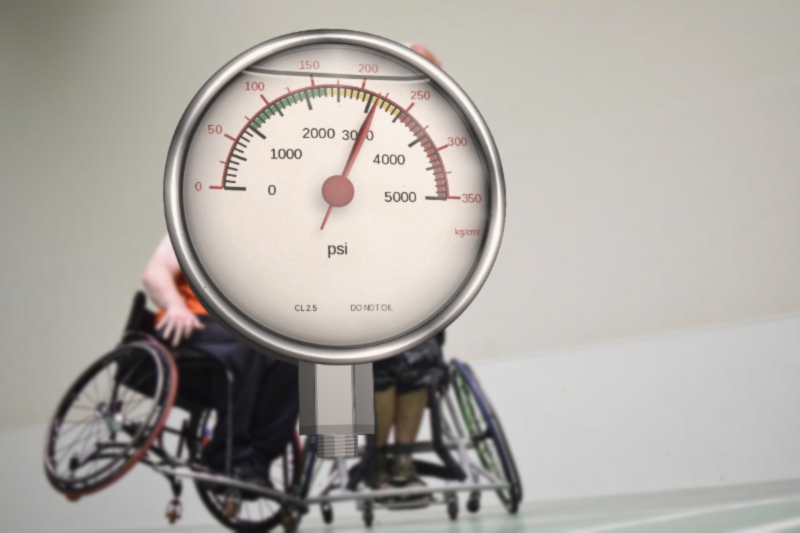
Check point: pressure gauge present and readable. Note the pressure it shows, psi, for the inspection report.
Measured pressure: 3100 psi
